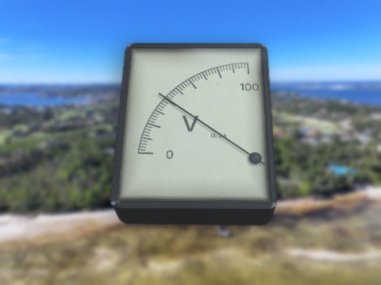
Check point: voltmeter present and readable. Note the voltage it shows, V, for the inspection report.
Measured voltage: 40 V
